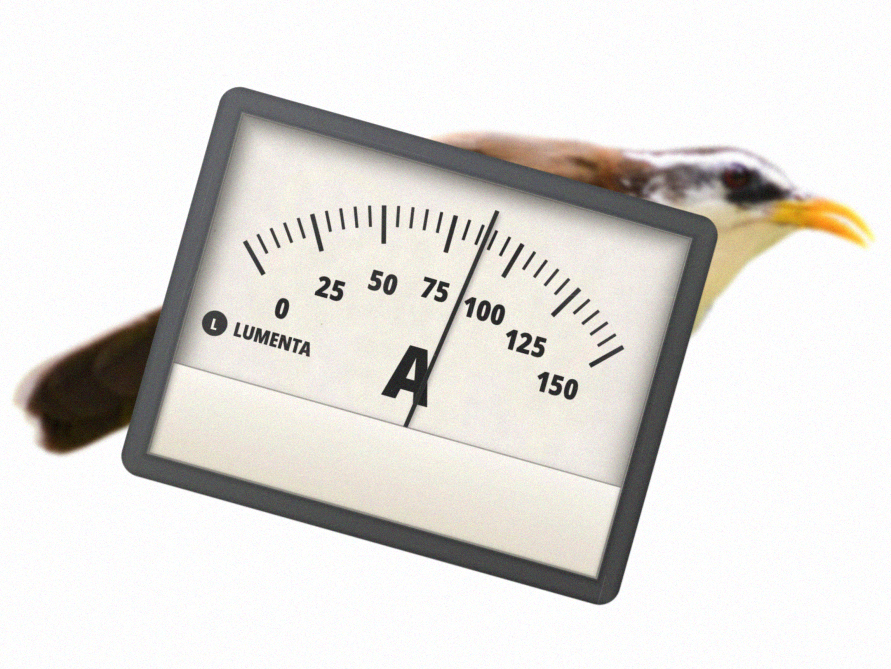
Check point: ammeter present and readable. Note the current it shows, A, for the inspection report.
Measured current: 87.5 A
